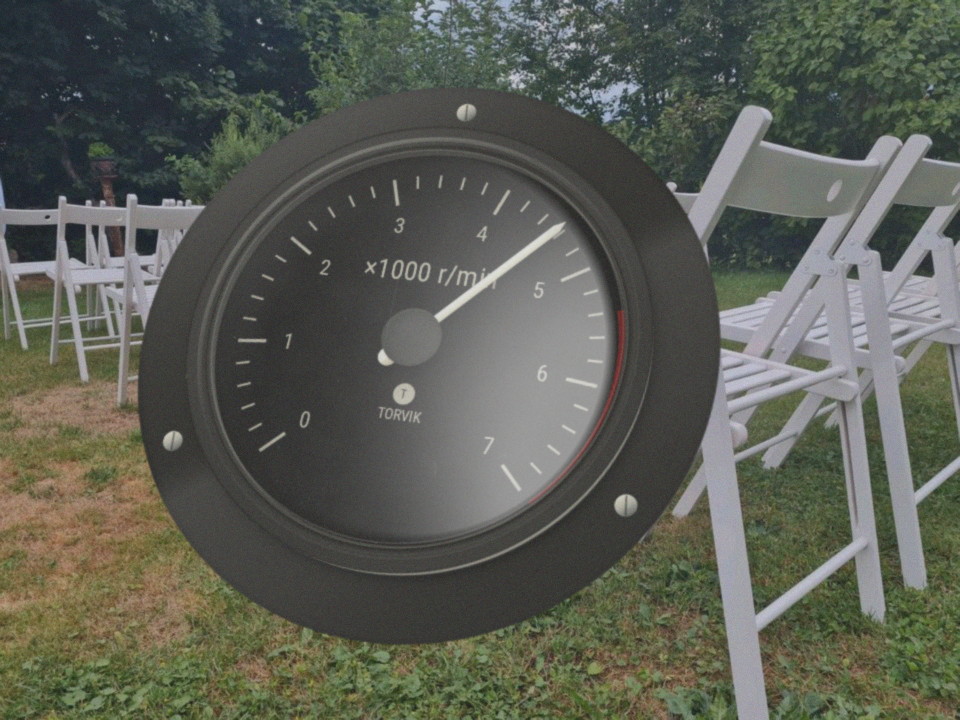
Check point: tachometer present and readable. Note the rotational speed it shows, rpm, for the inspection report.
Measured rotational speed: 4600 rpm
